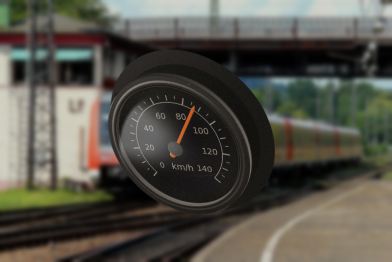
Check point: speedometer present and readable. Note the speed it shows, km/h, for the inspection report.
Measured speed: 87.5 km/h
